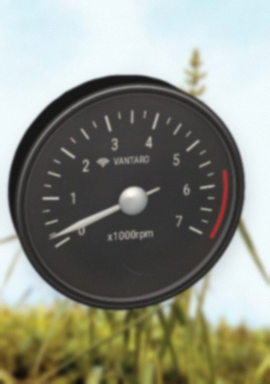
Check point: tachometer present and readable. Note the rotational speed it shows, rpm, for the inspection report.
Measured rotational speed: 250 rpm
